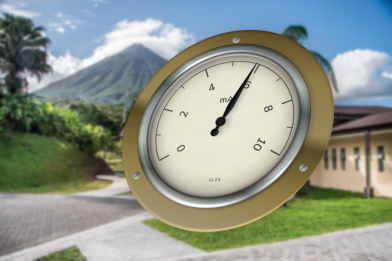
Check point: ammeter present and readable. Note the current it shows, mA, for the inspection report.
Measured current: 6 mA
